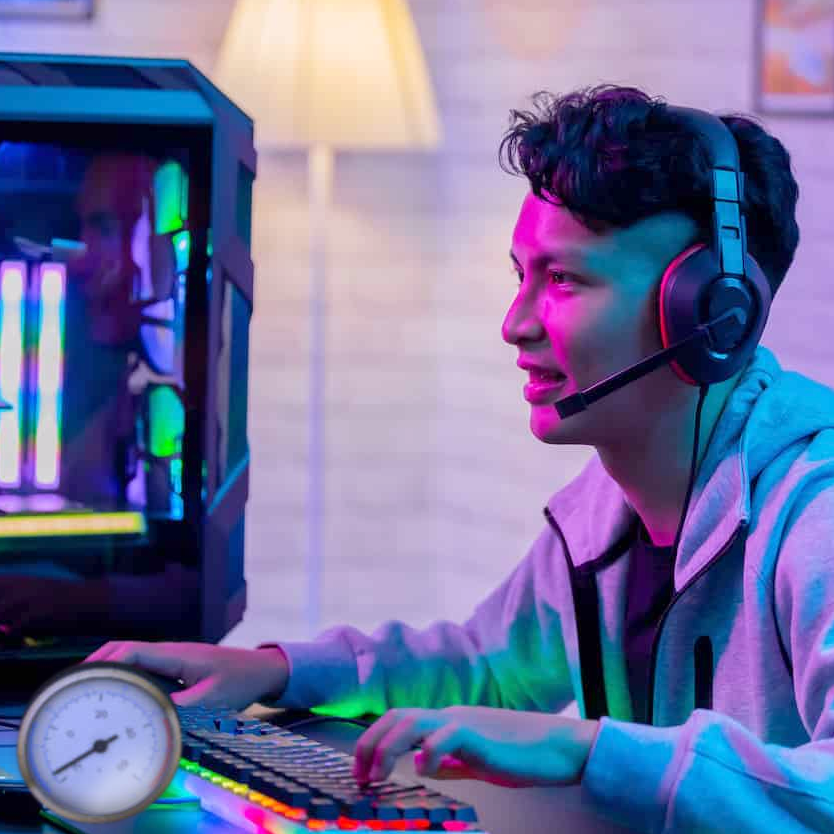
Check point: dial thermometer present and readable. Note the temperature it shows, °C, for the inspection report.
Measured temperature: -16 °C
